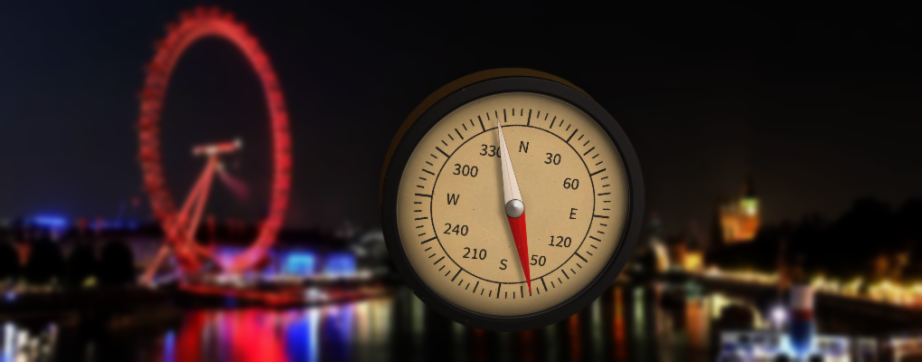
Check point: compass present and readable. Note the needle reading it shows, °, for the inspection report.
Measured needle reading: 160 °
